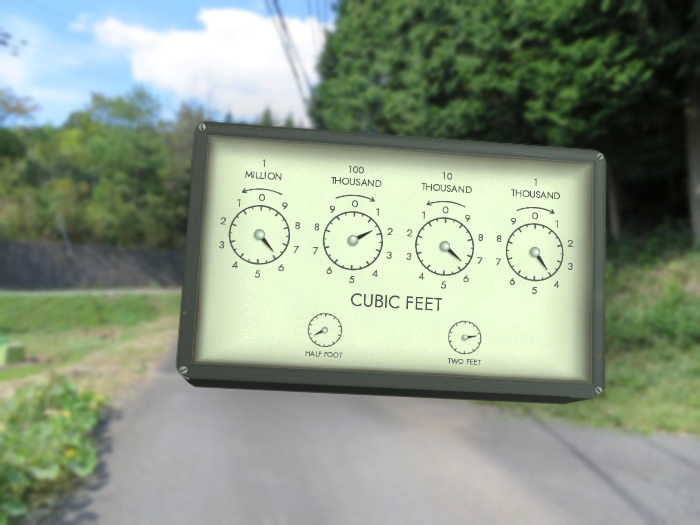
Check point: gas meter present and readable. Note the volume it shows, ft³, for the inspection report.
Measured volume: 616400 ft³
